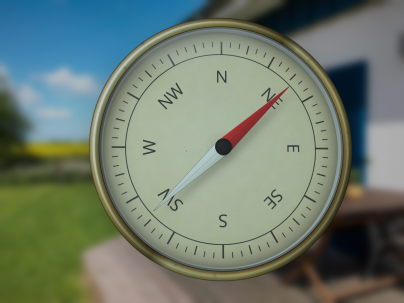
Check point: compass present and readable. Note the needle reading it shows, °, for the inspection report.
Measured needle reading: 47.5 °
